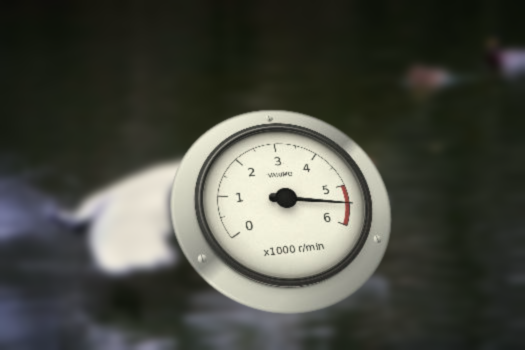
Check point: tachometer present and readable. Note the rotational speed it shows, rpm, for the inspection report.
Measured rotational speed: 5500 rpm
